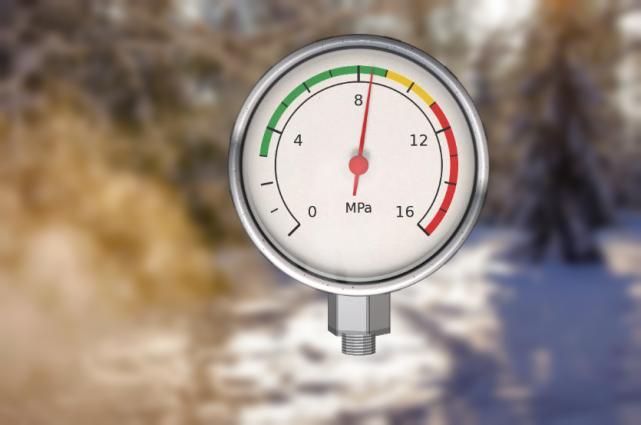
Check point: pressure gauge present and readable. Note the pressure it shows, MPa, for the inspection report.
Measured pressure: 8.5 MPa
